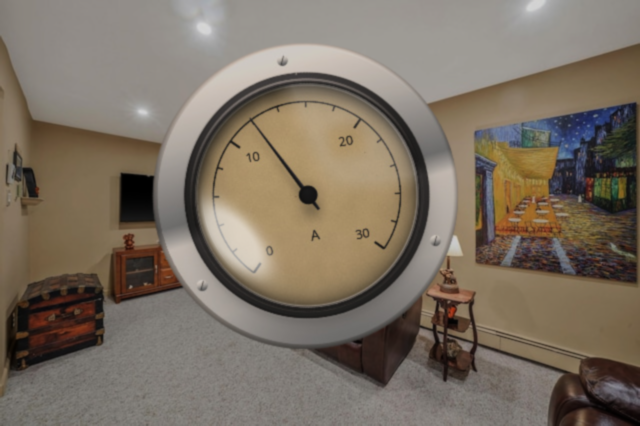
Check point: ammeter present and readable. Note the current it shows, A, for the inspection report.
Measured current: 12 A
